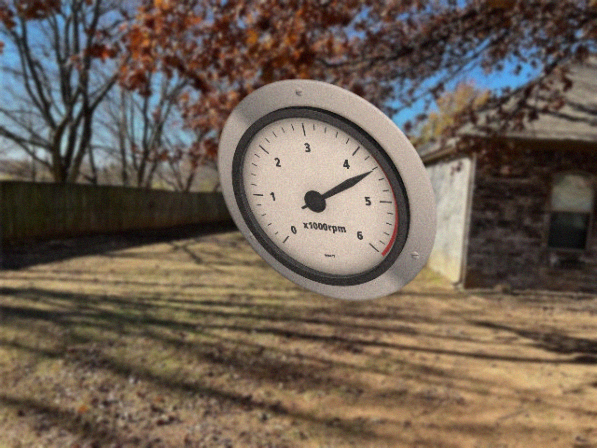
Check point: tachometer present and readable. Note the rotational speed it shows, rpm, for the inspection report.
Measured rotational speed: 4400 rpm
